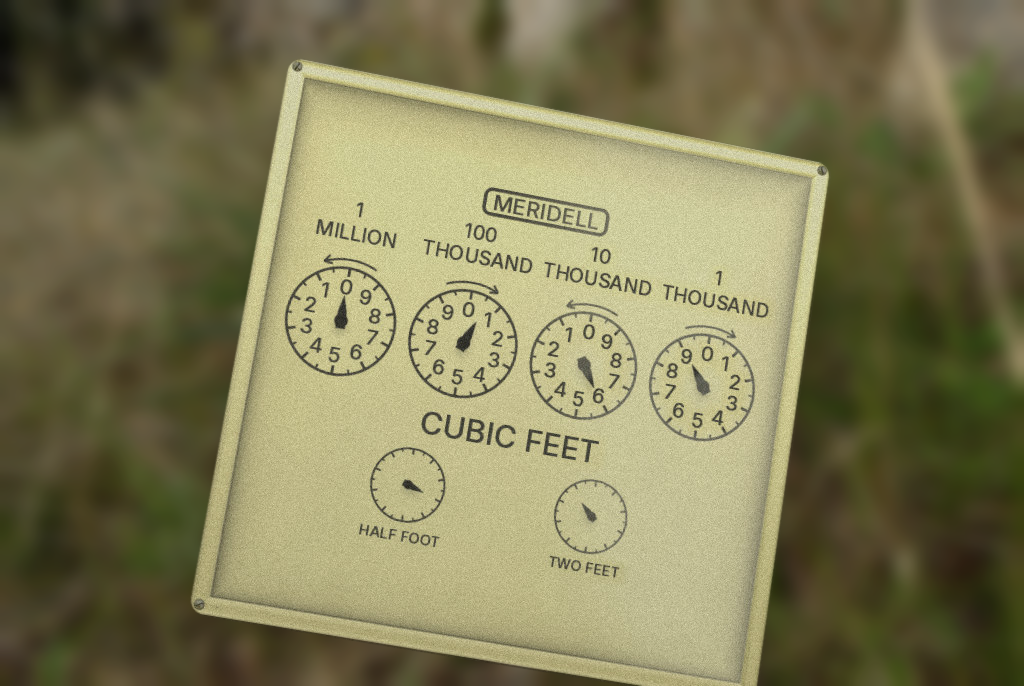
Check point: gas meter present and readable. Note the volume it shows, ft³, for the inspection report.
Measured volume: 5900 ft³
